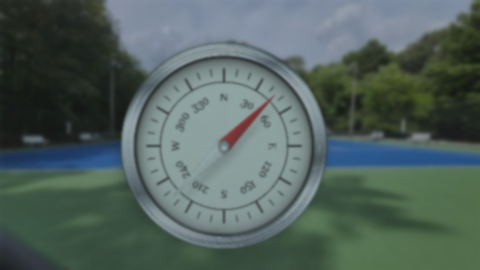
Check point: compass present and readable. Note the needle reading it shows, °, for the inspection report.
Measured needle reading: 45 °
